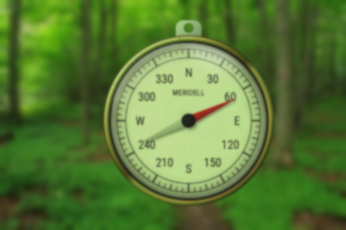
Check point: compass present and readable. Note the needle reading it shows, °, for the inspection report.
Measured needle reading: 65 °
